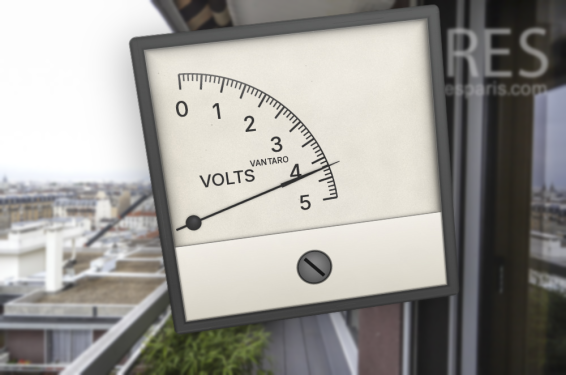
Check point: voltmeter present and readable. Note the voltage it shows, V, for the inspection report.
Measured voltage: 4.2 V
